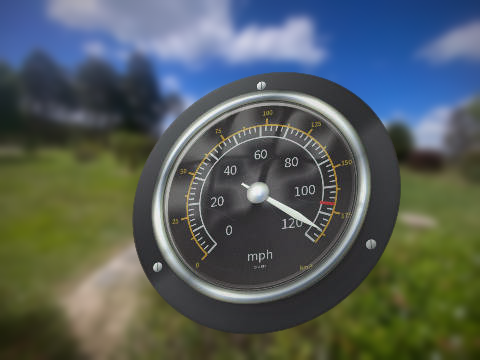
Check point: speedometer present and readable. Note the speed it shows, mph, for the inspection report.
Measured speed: 116 mph
